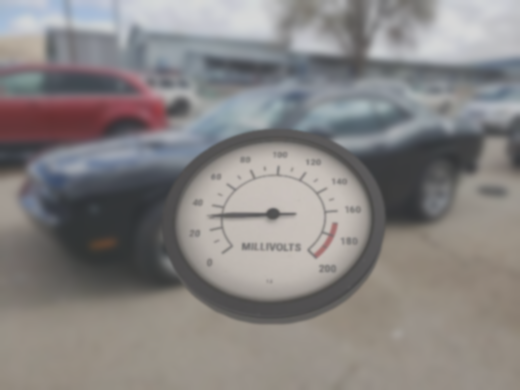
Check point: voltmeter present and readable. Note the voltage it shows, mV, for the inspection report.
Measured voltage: 30 mV
